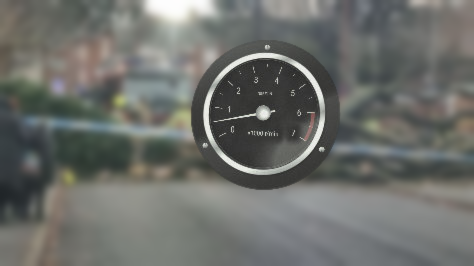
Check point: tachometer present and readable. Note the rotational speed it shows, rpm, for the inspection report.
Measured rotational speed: 500 rpm
